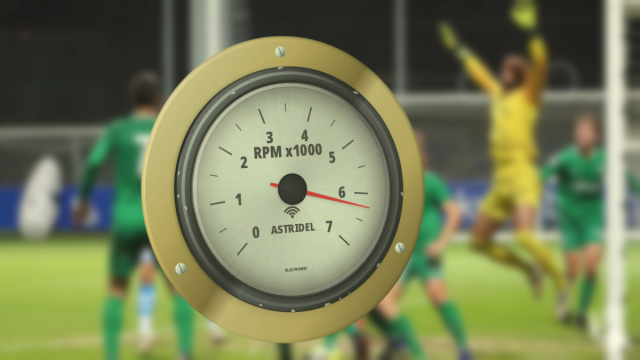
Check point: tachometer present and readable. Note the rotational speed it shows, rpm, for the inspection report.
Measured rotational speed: 6250 rpm
